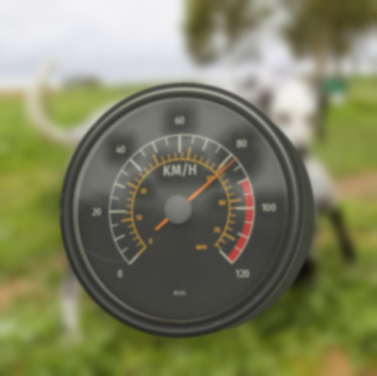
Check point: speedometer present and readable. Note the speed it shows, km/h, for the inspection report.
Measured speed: 82.5 km/h
